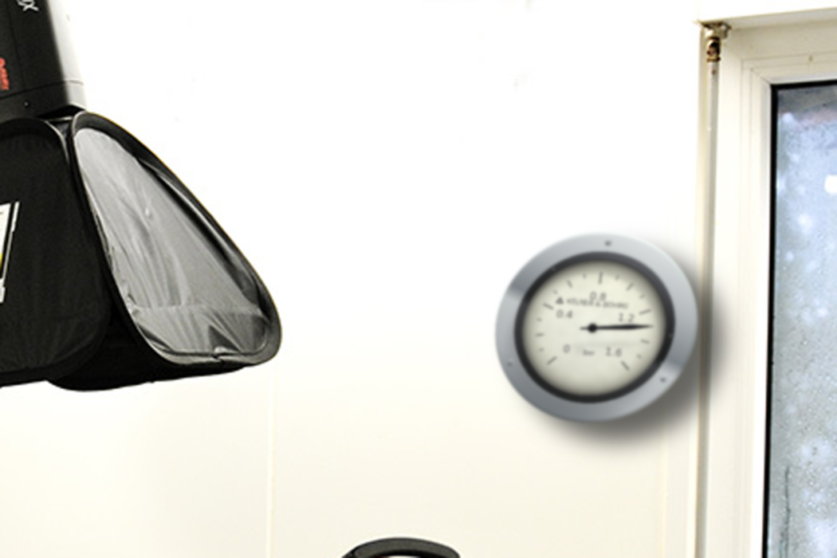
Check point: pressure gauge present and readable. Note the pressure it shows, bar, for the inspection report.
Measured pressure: 1.3 bar
